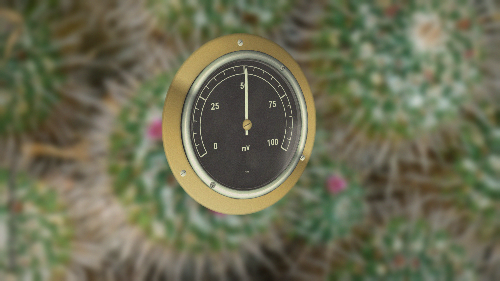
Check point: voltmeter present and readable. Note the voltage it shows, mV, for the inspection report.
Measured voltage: 50 mV
